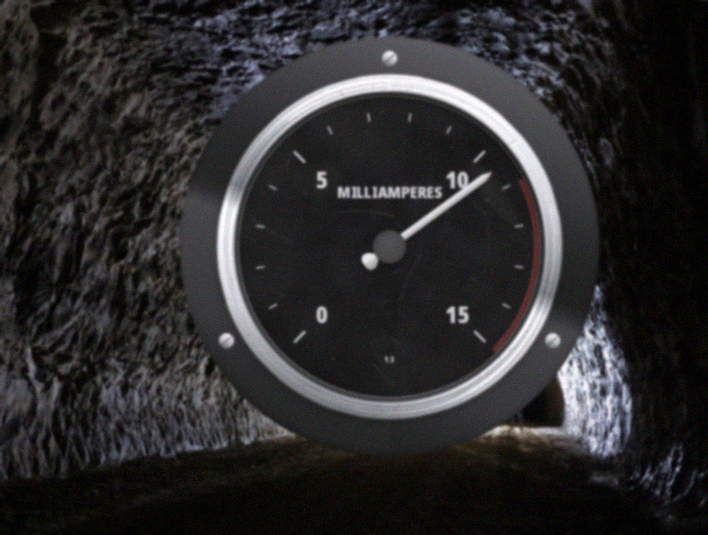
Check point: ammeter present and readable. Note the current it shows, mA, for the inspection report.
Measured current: 10.5 mA
